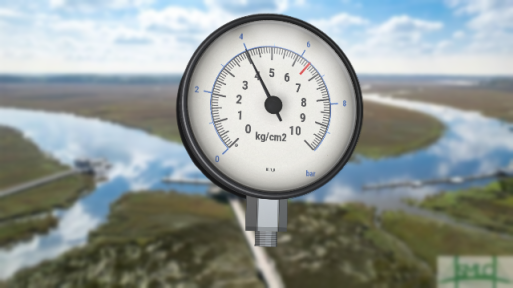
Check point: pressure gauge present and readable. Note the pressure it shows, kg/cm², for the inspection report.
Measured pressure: 4 kg/cm²
